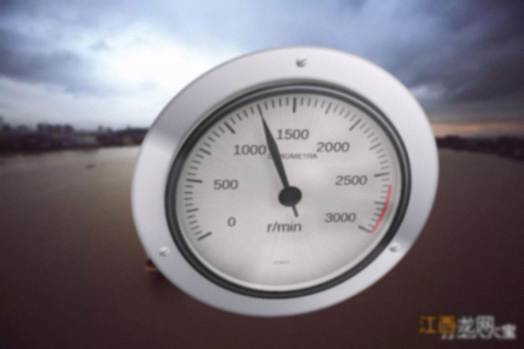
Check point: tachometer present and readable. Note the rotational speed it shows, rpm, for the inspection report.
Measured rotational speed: 1250 rpm
